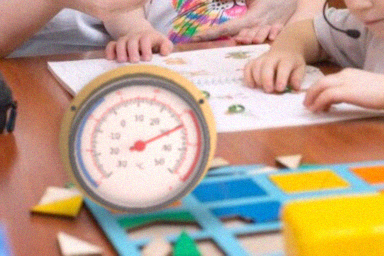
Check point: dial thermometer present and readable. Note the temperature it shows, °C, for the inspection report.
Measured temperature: 30 °C
